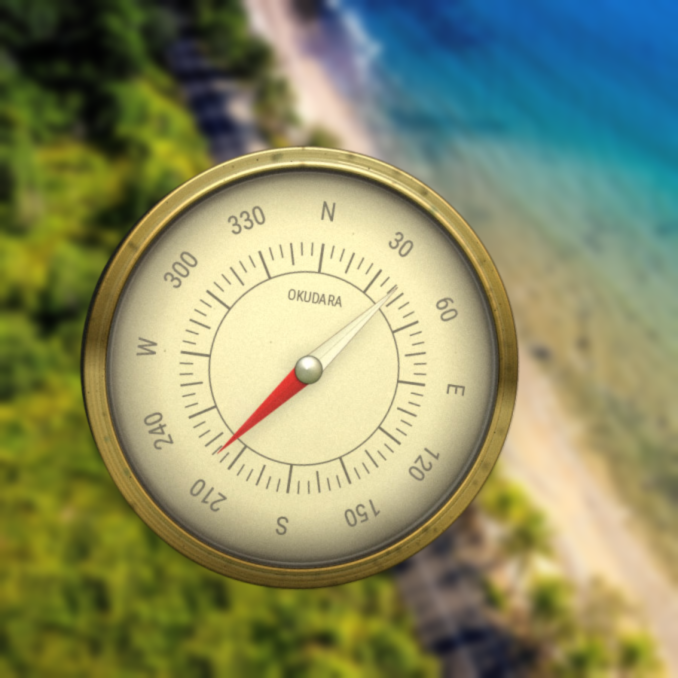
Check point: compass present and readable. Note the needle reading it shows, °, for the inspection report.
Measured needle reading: 220 °
